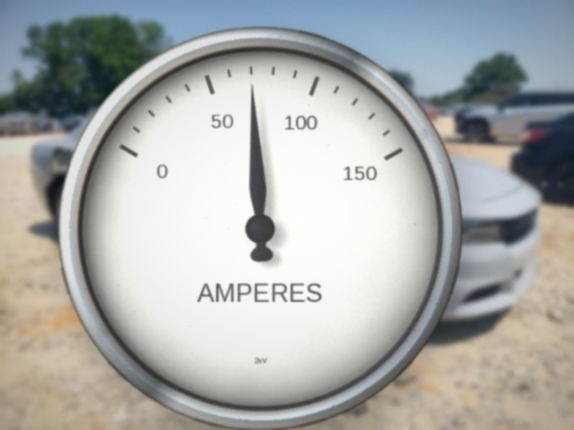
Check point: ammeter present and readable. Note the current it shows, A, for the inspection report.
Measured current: 70 A
